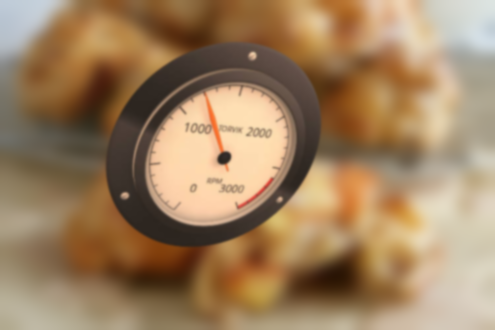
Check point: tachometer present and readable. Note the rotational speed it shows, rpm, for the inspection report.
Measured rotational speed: 1200 rpm
